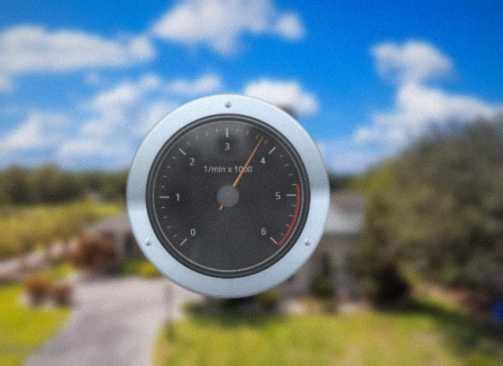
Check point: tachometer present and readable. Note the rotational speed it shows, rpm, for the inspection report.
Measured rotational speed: 3700 rpm
